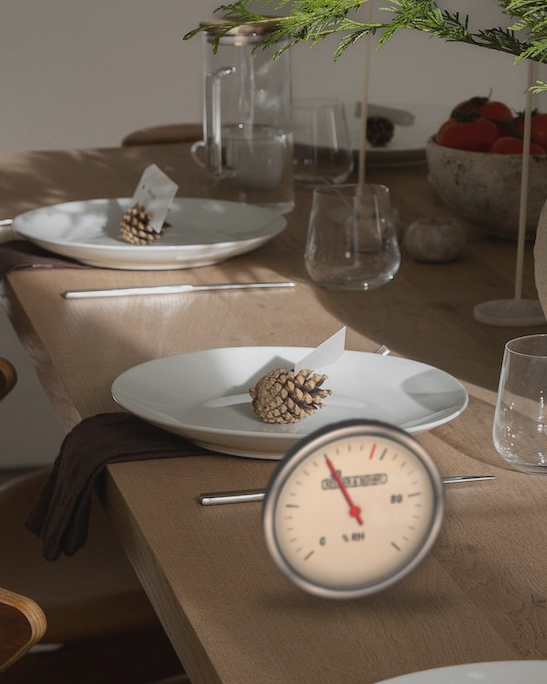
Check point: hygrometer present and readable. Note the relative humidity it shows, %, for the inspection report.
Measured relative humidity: 40 %
